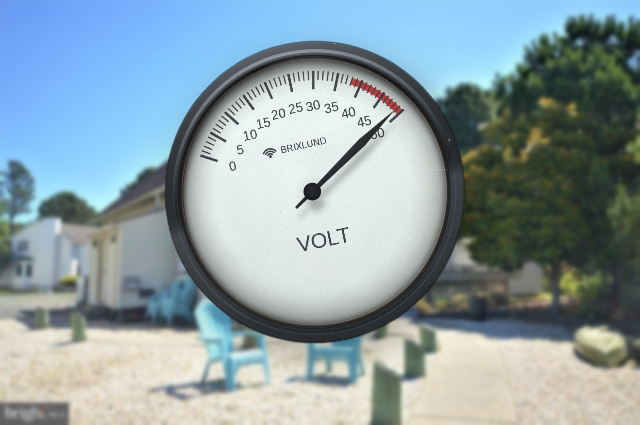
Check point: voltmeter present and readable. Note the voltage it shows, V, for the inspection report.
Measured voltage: 49 V
